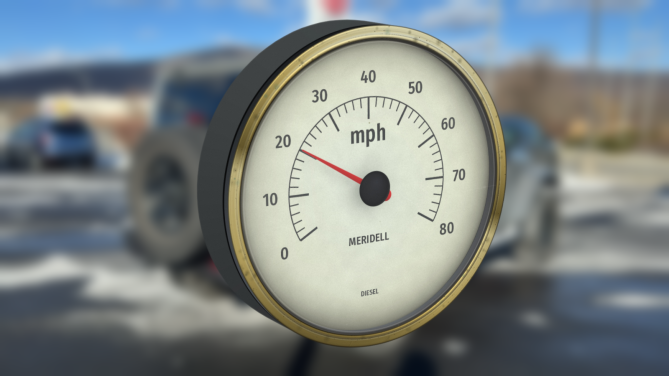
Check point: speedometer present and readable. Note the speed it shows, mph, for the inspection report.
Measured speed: 20 mph
